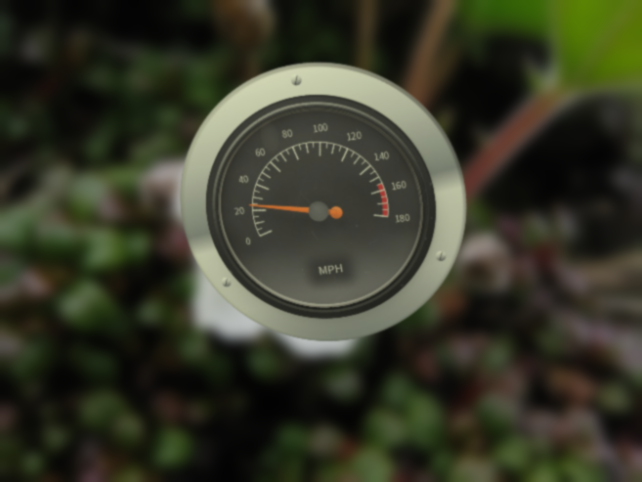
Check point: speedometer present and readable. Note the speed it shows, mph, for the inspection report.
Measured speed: 25 mph
